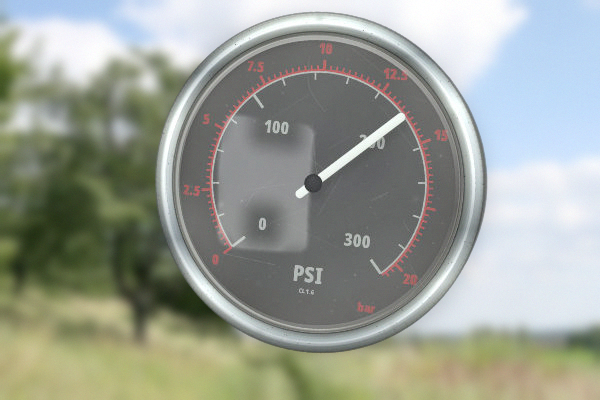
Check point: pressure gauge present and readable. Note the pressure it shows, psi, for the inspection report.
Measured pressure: 200 psi
